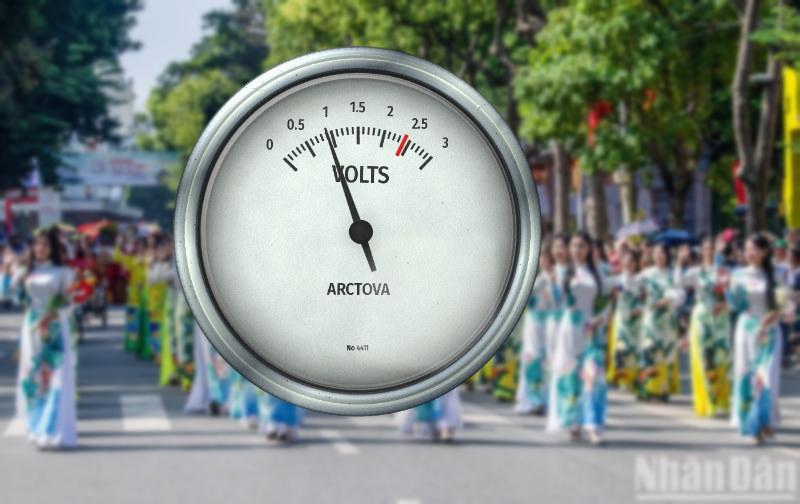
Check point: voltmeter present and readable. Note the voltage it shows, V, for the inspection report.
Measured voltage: 0.9 V
